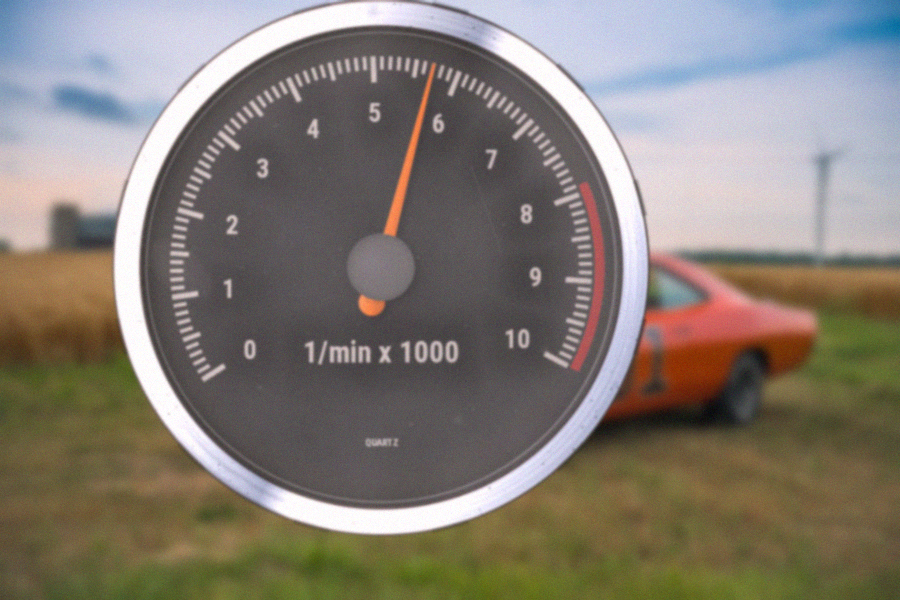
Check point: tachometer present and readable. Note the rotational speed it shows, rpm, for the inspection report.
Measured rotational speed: 5700 rpm
